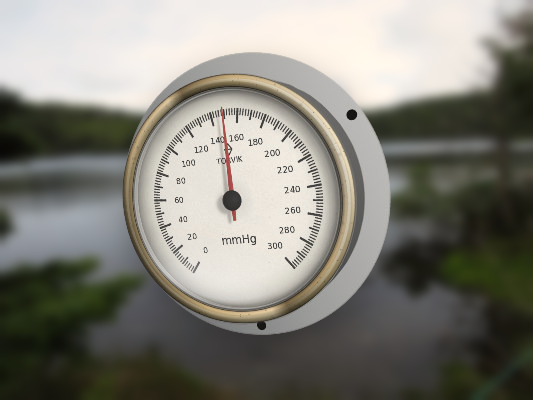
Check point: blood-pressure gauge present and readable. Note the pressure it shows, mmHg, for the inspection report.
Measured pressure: 150 mmHg
